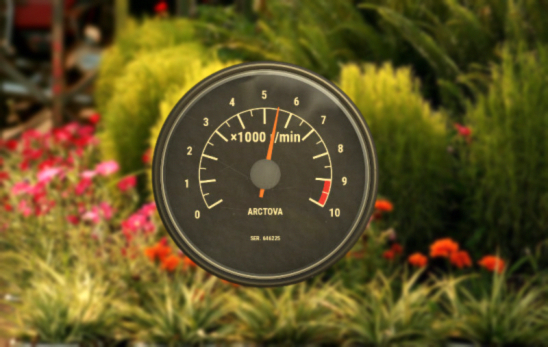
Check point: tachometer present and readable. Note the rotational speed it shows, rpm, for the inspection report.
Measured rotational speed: 5500 rpm
